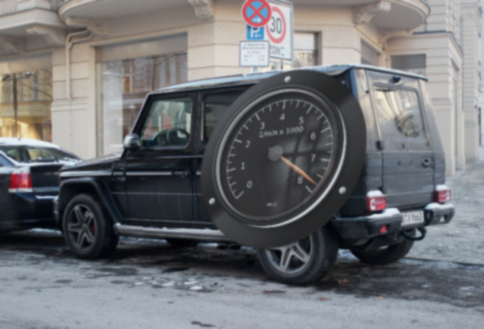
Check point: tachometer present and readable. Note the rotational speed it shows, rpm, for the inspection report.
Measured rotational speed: 7750 rpm
